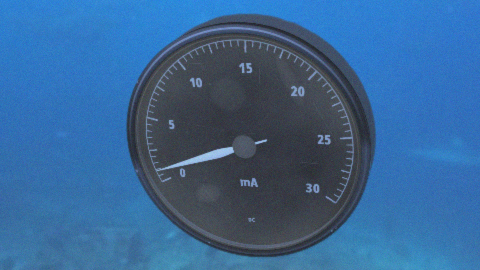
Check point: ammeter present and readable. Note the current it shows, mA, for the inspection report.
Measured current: 1 mA
